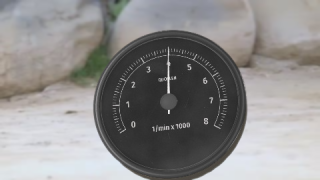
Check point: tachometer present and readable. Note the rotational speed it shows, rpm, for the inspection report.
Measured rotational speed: 4000 rpm
